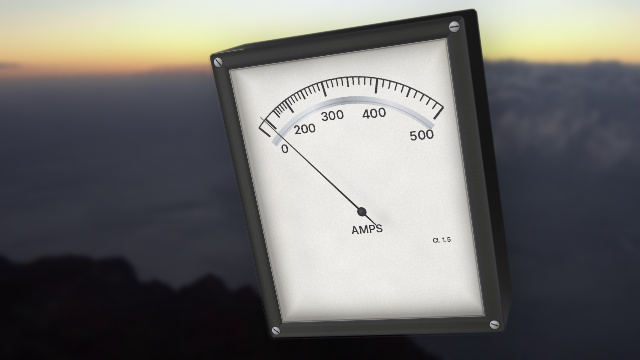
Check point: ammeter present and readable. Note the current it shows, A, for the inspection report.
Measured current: 100 A
